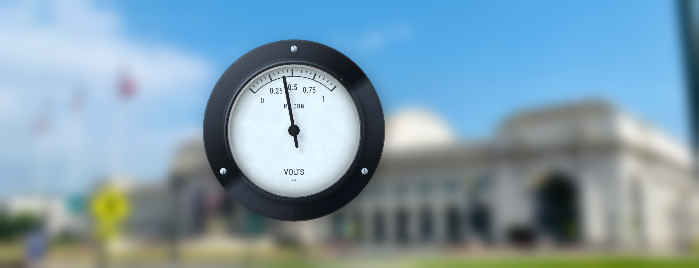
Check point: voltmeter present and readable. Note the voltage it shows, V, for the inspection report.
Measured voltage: 0.4 V
